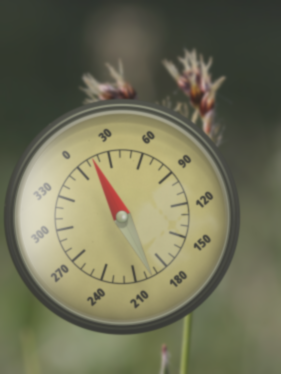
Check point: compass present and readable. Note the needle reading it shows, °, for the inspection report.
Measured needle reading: 15 °
